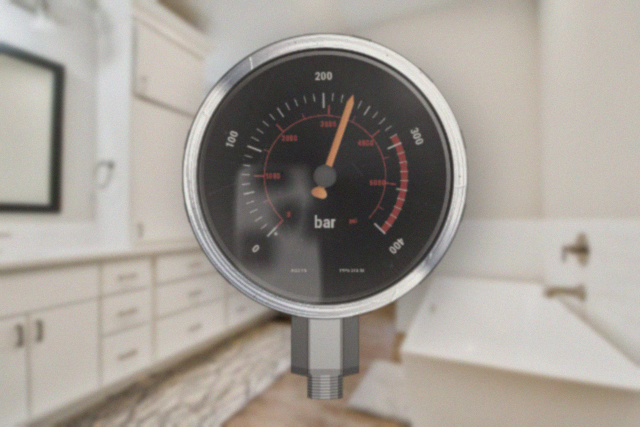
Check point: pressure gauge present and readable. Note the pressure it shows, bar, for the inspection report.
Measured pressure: 230 bar
